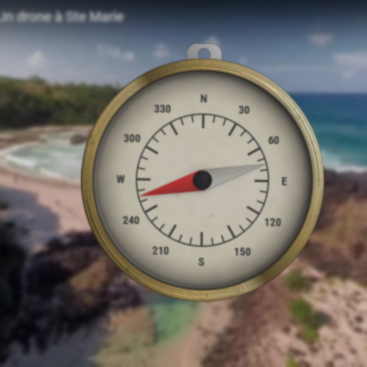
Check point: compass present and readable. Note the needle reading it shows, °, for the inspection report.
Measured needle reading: 255 °
